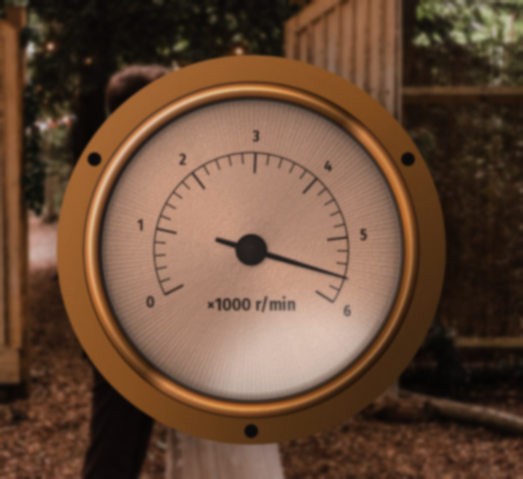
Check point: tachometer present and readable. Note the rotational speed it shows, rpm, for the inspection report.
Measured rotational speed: 5600 rpm
